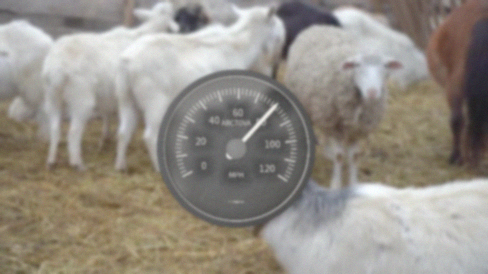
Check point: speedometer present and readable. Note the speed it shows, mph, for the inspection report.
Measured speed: 80 mph
